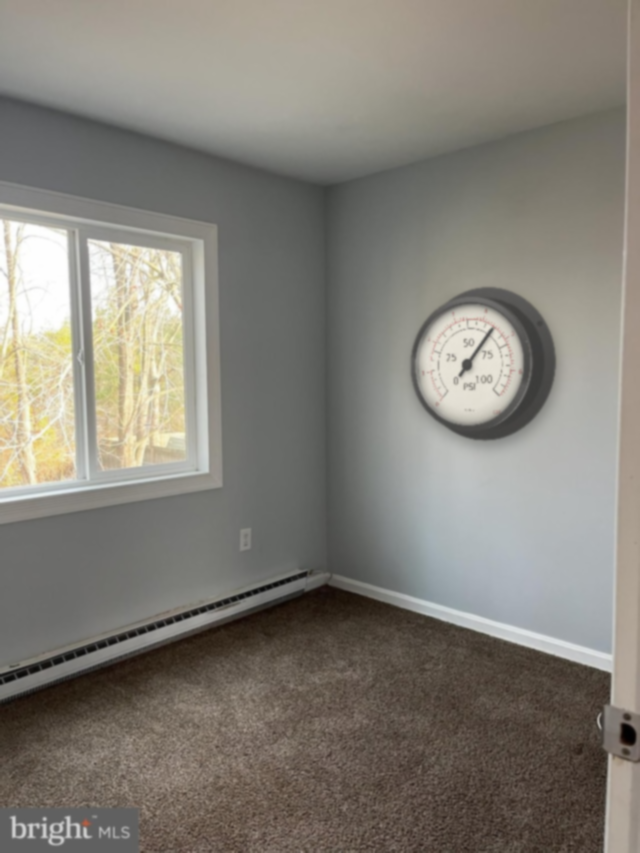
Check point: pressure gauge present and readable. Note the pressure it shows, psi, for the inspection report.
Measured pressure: 65 psi
